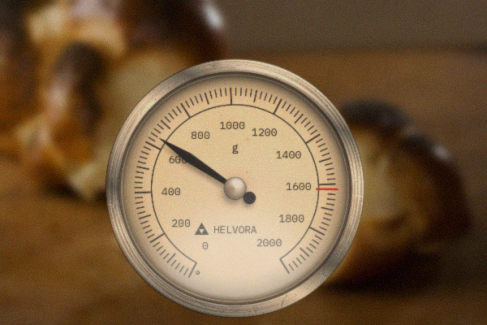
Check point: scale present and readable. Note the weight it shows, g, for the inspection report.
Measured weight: 640 g
